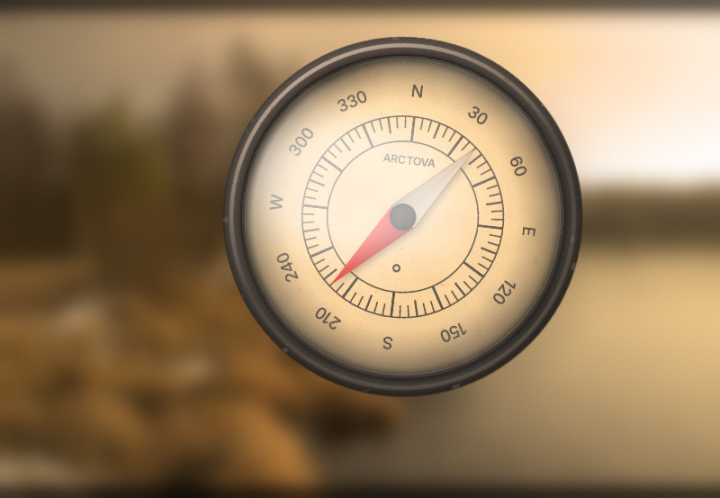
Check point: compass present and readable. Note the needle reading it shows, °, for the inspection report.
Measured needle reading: 220 °
